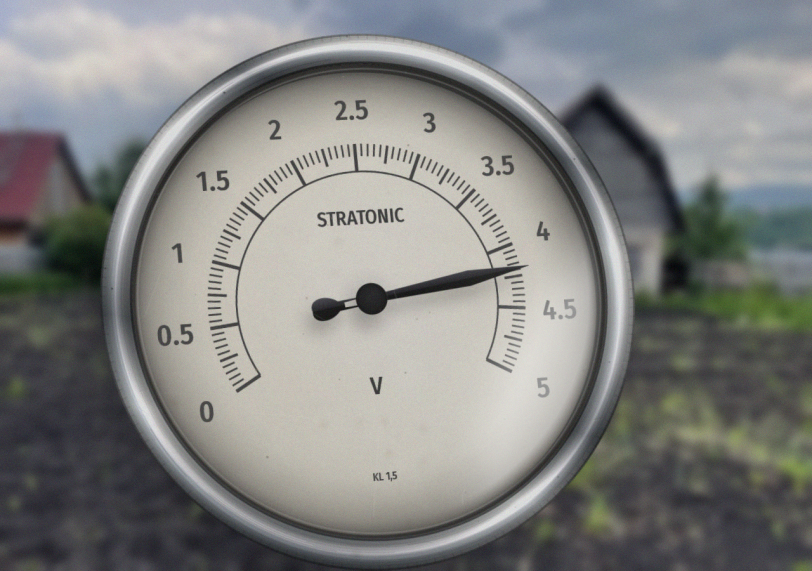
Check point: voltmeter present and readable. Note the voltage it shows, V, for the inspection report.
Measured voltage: 4.2 V
